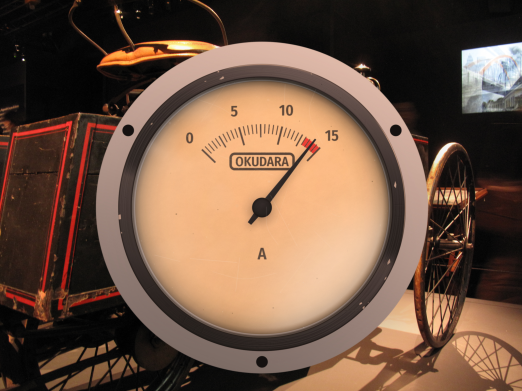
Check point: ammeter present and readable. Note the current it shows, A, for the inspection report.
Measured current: 14 A
